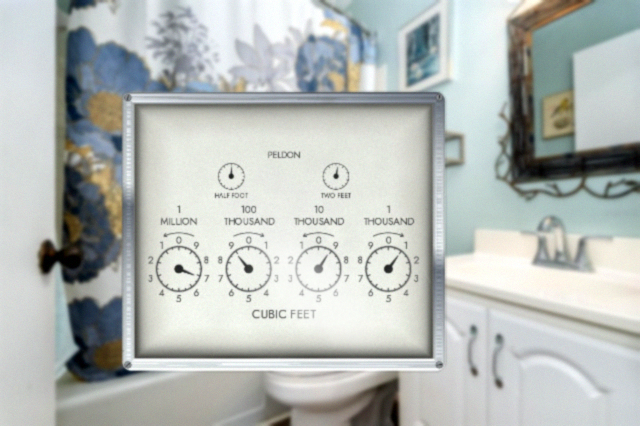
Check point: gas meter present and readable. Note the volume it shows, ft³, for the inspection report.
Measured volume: 689100 ft³
